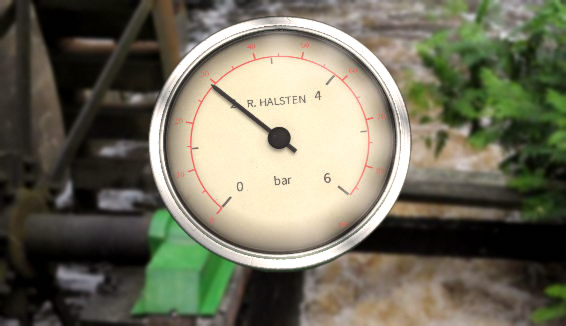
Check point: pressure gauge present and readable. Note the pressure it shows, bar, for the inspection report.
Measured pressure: 2 bar
